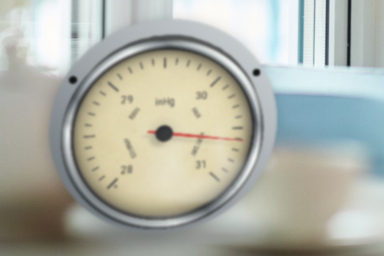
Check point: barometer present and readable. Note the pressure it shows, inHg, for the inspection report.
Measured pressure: 30.6 inHg
